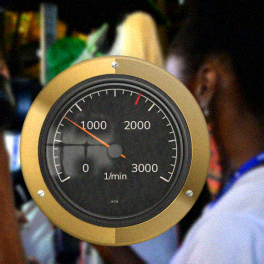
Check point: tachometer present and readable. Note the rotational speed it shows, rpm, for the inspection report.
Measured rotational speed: 800 rpm
